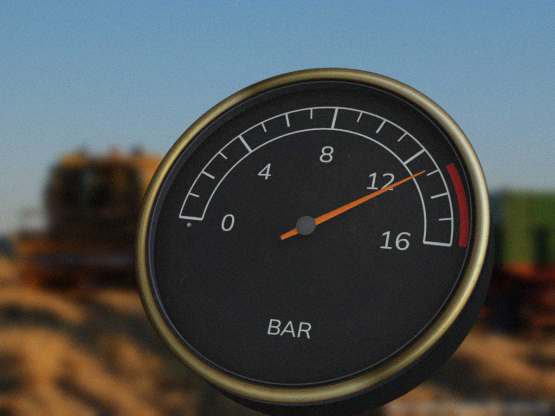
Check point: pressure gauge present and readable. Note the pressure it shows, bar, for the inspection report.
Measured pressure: 13 bar
